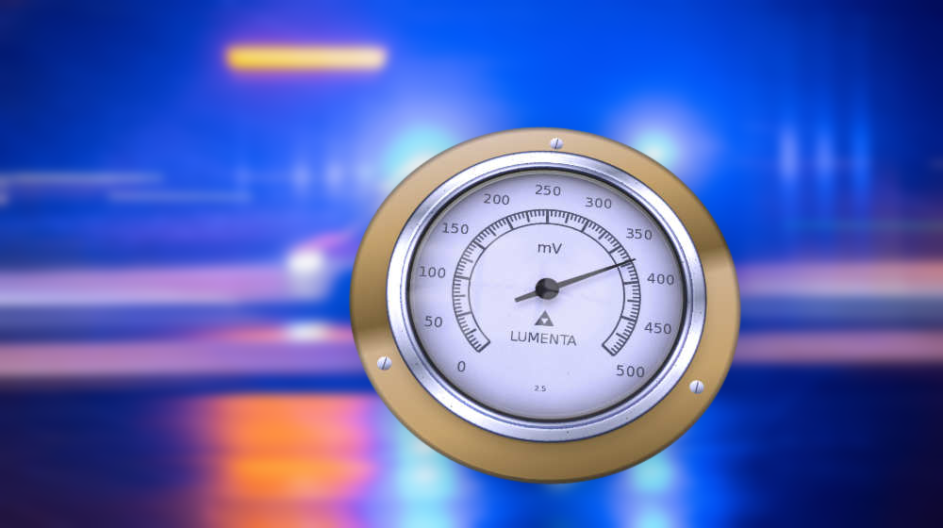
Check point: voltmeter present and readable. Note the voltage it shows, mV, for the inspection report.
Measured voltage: 375 mV
